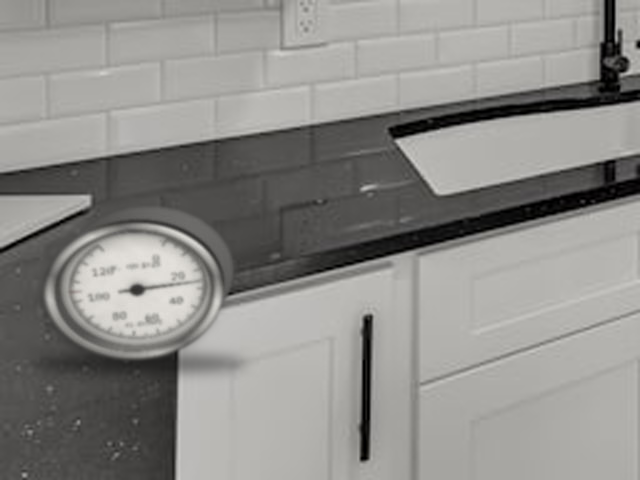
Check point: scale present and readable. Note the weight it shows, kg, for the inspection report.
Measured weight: 25 kg
